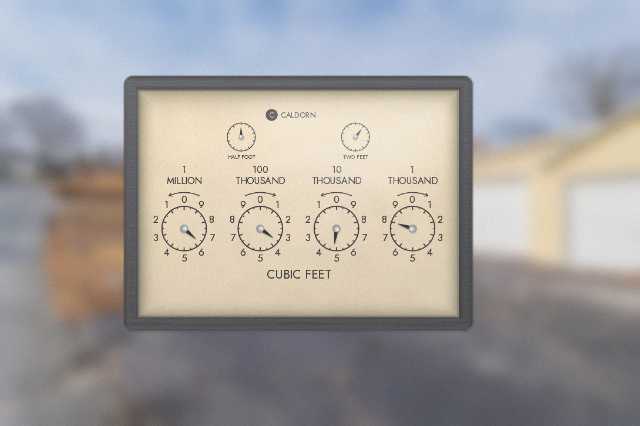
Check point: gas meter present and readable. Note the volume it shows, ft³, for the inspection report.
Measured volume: 634800 ft³
